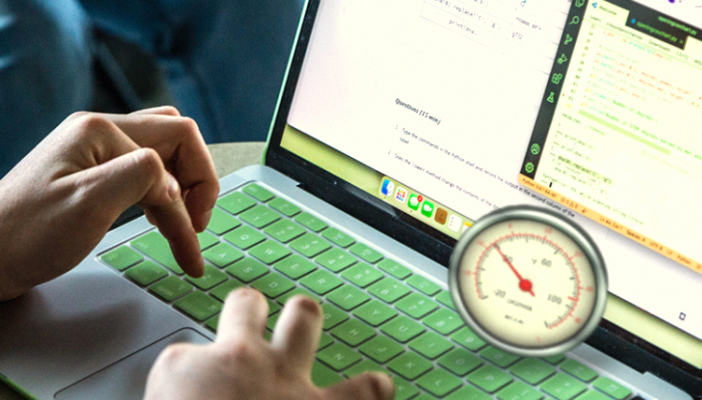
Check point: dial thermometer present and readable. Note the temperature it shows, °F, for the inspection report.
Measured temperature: 20 °F
